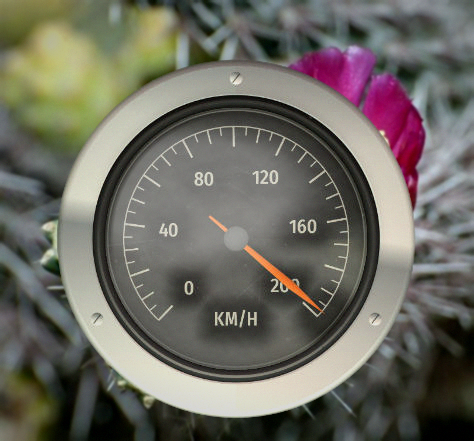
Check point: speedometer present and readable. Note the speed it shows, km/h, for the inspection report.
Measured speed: 197.5 km/h
